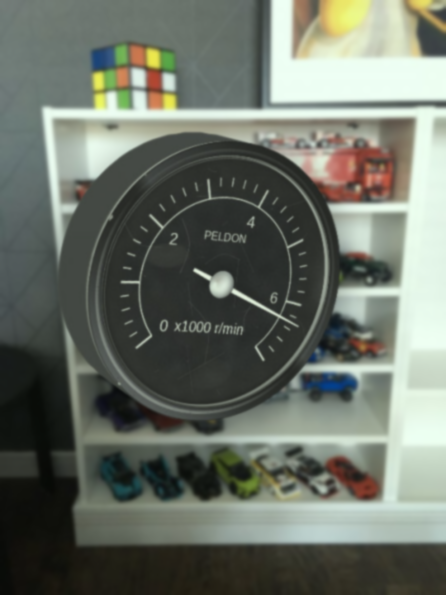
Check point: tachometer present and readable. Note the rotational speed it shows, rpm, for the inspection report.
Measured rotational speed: 6300 rpm
